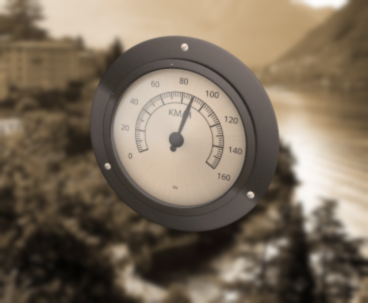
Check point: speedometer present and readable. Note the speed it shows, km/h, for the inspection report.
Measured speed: 90 km/h
